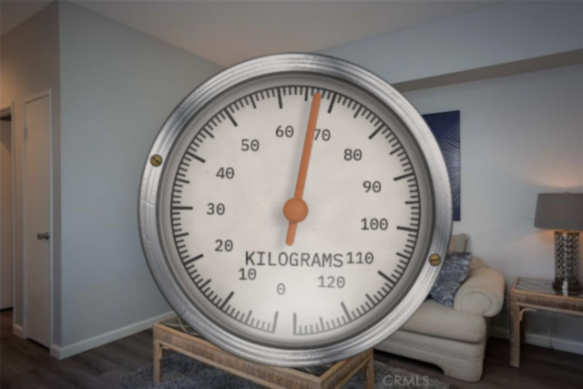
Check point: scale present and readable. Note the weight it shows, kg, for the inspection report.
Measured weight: 67 kg
